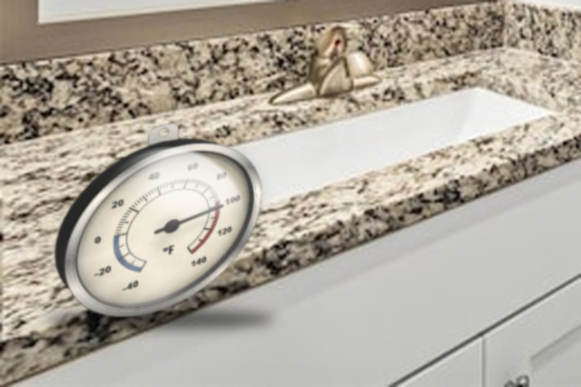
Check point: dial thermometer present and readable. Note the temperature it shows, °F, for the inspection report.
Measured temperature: 100 °F
